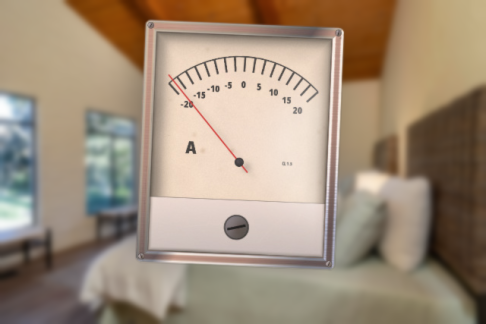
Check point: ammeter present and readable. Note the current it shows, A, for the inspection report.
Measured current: -18.75 A
